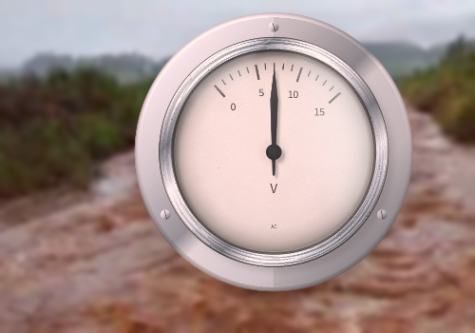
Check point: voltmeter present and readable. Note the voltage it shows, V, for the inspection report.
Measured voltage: 7 V
